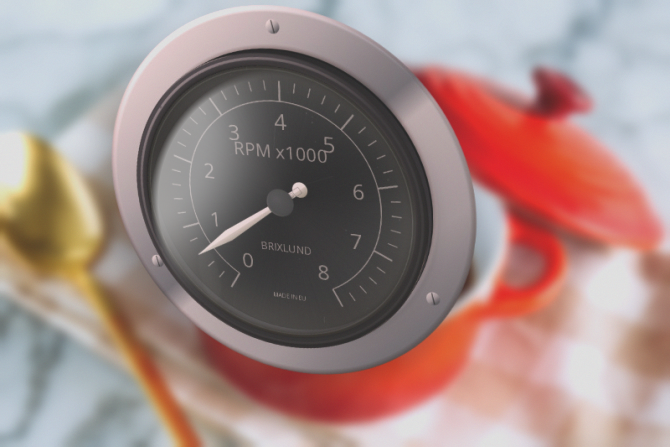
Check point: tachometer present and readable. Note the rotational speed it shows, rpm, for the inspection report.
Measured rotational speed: 600 rpm
